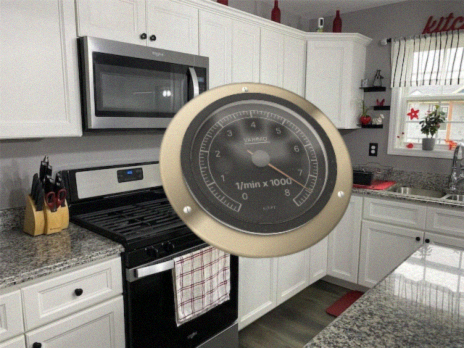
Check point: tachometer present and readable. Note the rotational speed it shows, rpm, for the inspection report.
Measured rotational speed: 7500 rpm
